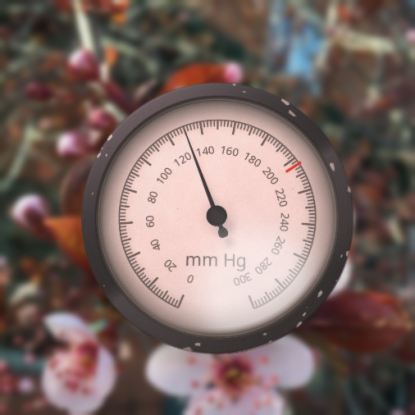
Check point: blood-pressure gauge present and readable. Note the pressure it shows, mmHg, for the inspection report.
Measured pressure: 130 mmHg
